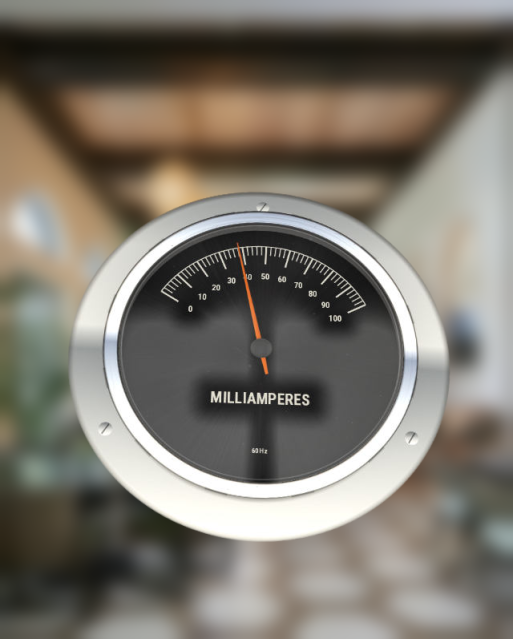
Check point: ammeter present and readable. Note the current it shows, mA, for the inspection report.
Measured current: 38 mA
